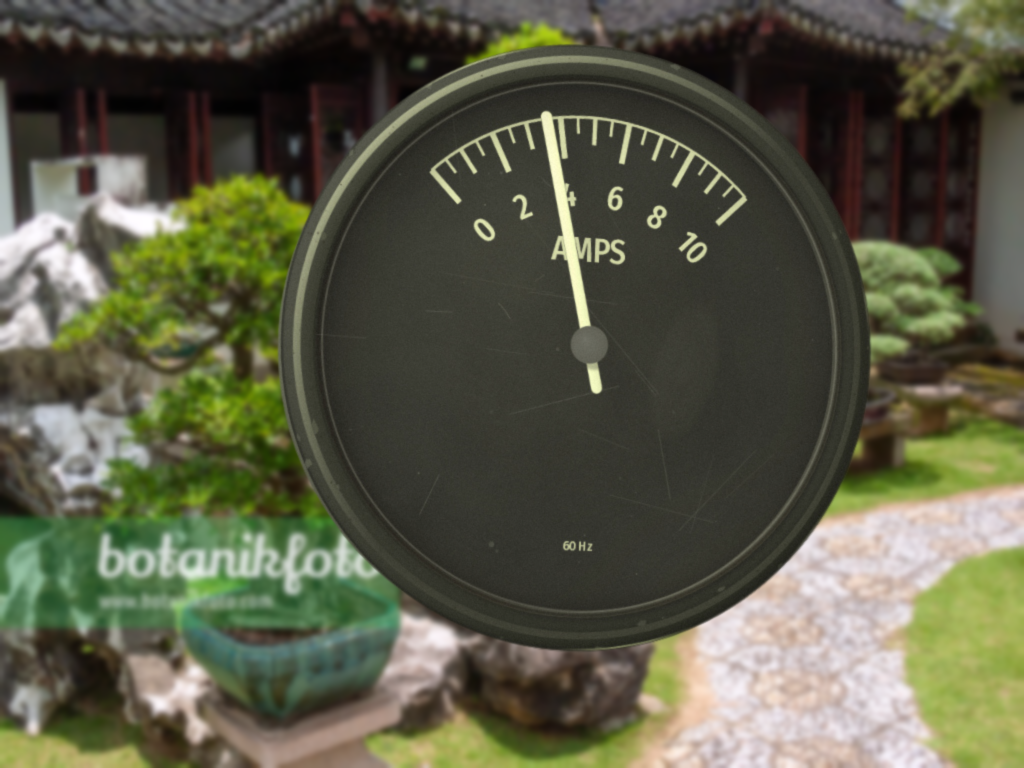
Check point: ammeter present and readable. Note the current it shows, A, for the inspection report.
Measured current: 3.5 A
